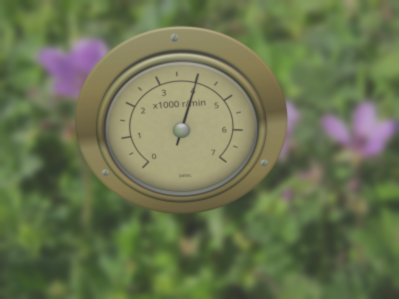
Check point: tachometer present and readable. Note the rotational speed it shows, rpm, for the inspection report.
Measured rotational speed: 4000 rpm
